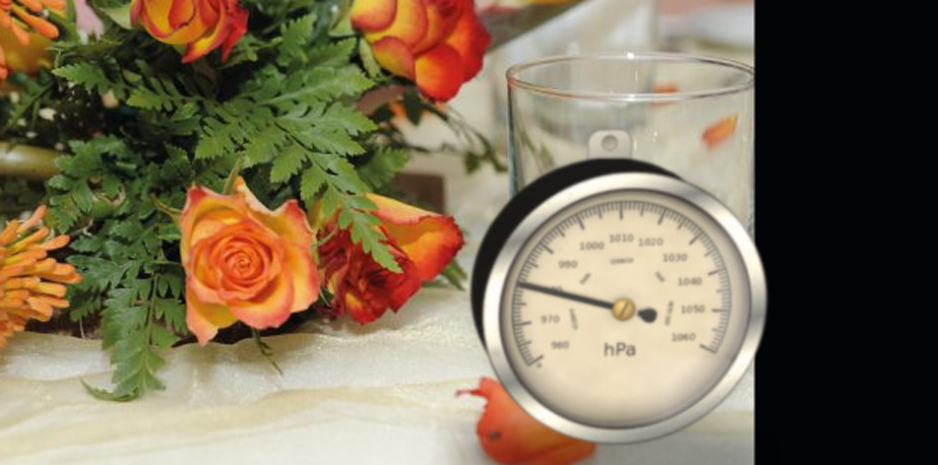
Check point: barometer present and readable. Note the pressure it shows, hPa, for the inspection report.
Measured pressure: 980 hPa
